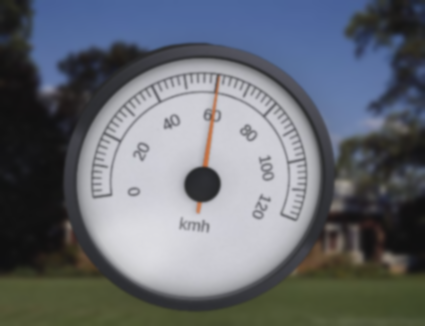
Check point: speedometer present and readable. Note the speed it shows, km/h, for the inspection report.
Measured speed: 60 km/h
